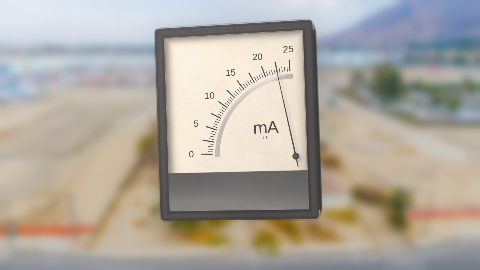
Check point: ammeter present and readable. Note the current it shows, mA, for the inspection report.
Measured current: 22.5 mA
